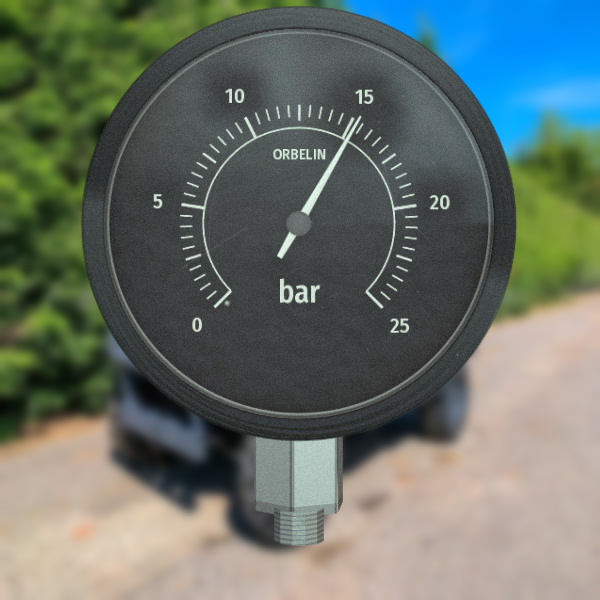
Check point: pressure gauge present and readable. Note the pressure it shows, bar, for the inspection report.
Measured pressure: 15.25 bar
